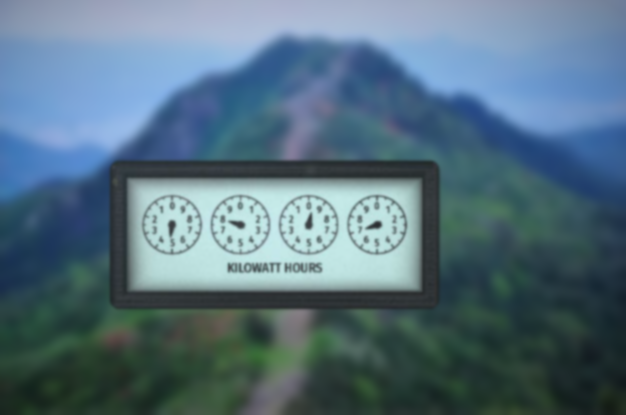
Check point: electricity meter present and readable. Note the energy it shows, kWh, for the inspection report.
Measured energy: 4797 kWh
